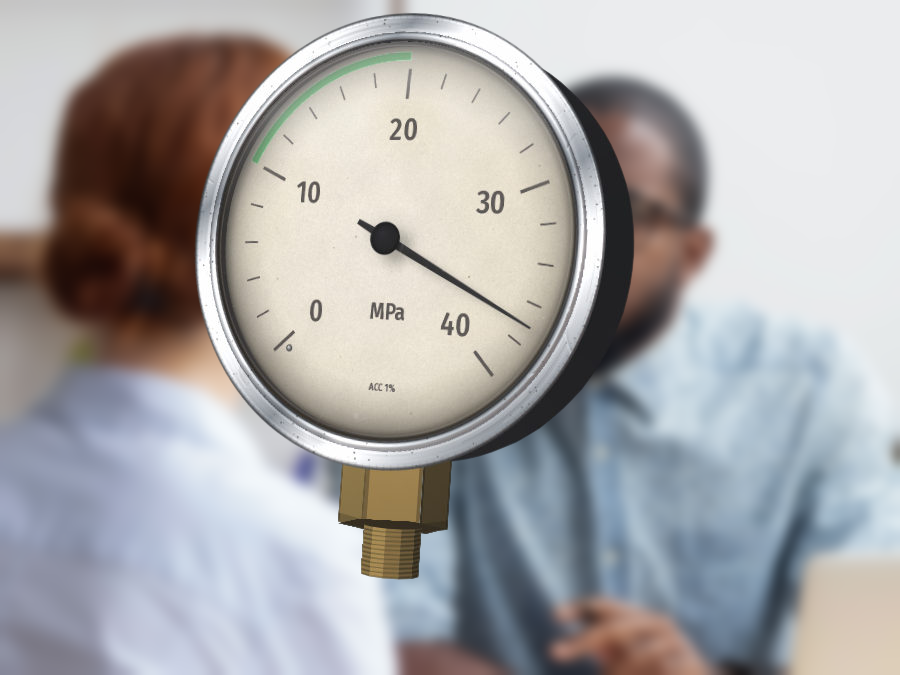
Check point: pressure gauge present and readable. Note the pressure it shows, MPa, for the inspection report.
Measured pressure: 37 MPa
